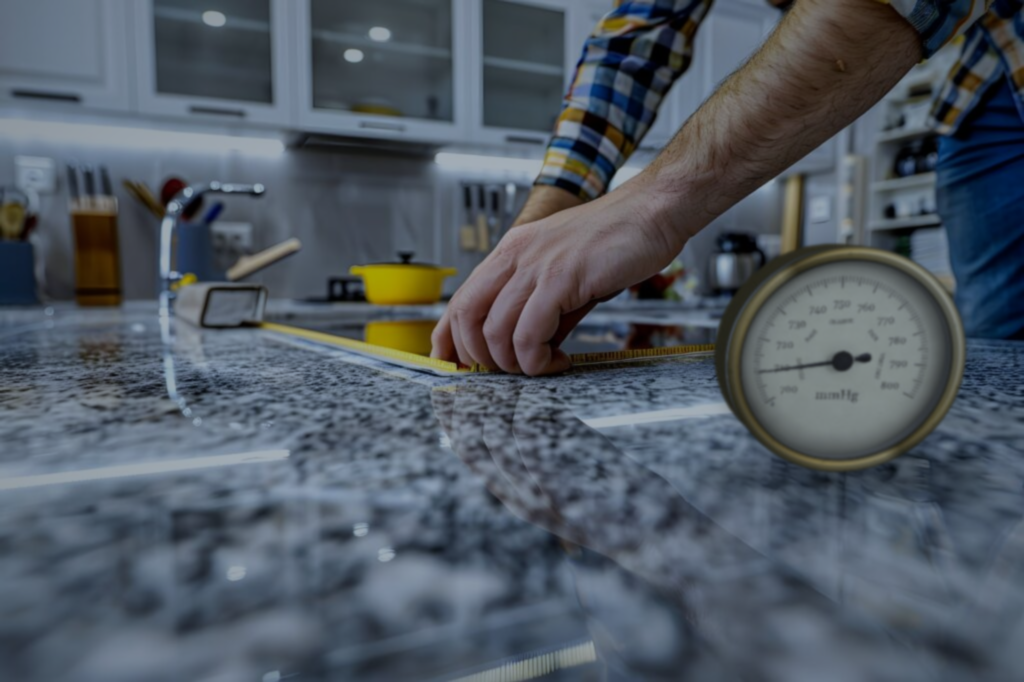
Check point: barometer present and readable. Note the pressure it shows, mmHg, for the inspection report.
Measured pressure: 710 mmHg
